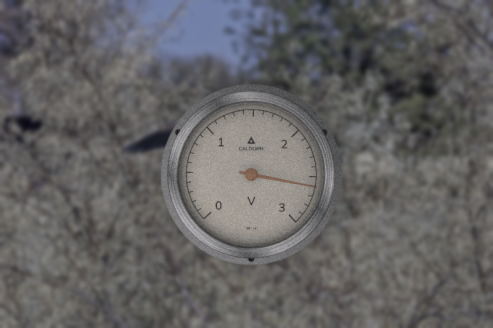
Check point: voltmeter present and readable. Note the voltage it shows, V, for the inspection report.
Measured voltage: 2.6 V
